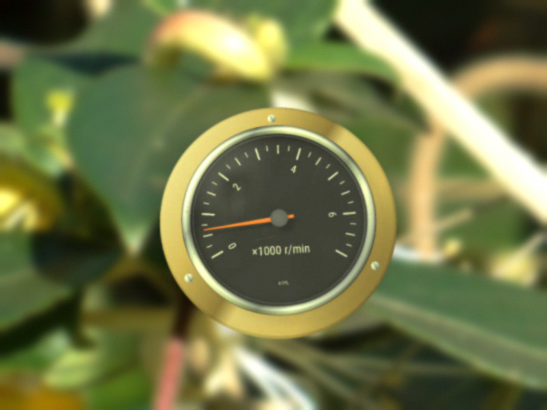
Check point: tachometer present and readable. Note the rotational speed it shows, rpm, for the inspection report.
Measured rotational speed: 625 rpm
